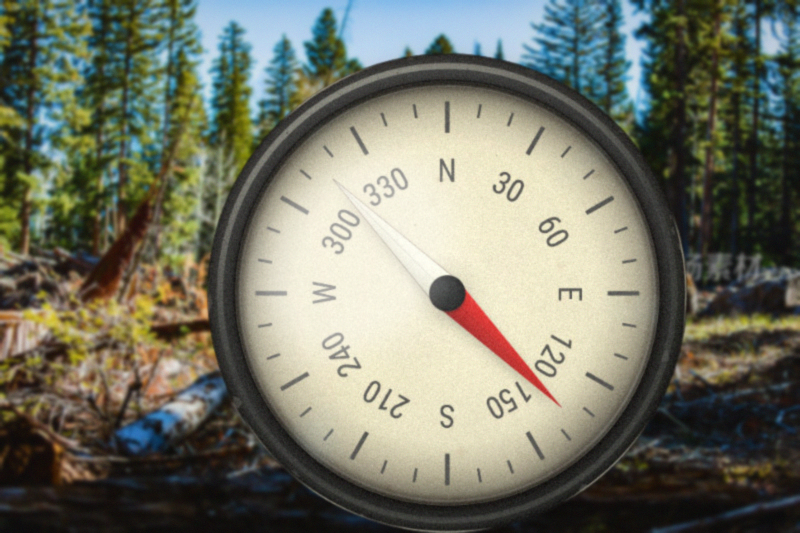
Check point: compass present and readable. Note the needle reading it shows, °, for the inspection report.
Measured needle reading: 135 °
